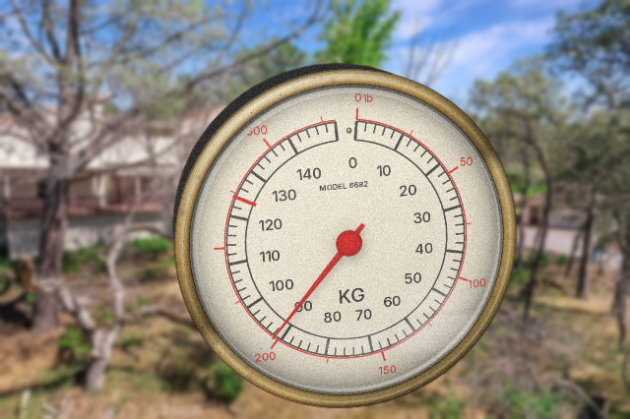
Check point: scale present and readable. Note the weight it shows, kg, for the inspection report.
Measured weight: 92 kg
